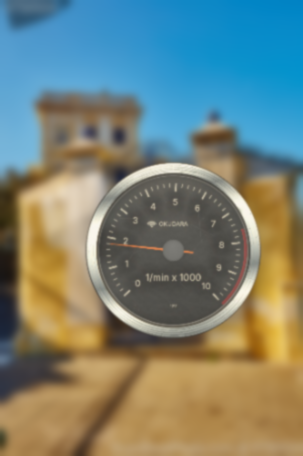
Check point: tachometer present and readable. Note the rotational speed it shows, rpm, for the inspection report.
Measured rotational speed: 1800 rpm
